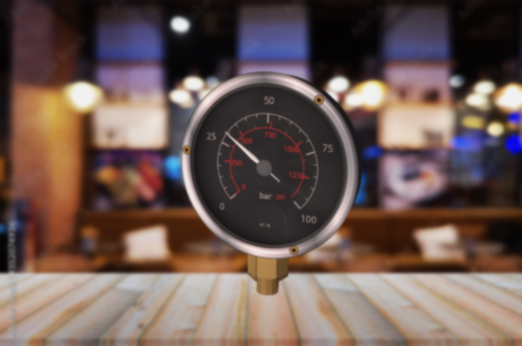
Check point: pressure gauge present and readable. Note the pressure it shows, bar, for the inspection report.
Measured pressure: 30 bar
